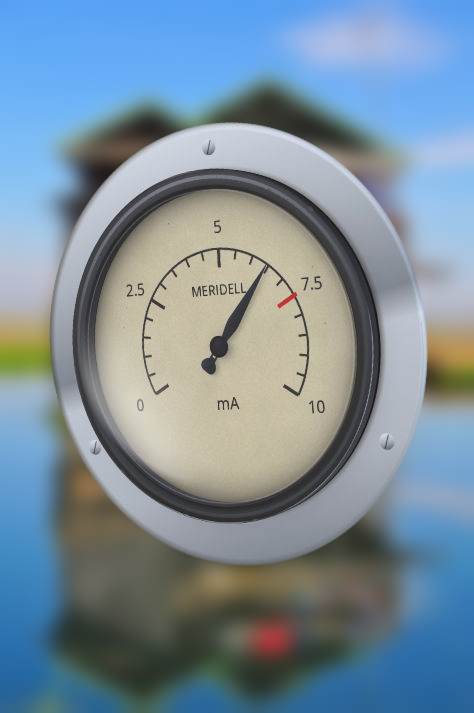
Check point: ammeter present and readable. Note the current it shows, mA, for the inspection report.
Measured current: 6.5 mA
